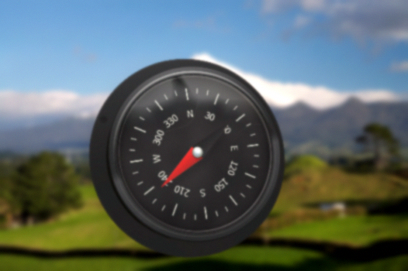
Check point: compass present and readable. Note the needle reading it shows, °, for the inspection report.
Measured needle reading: 235 °
